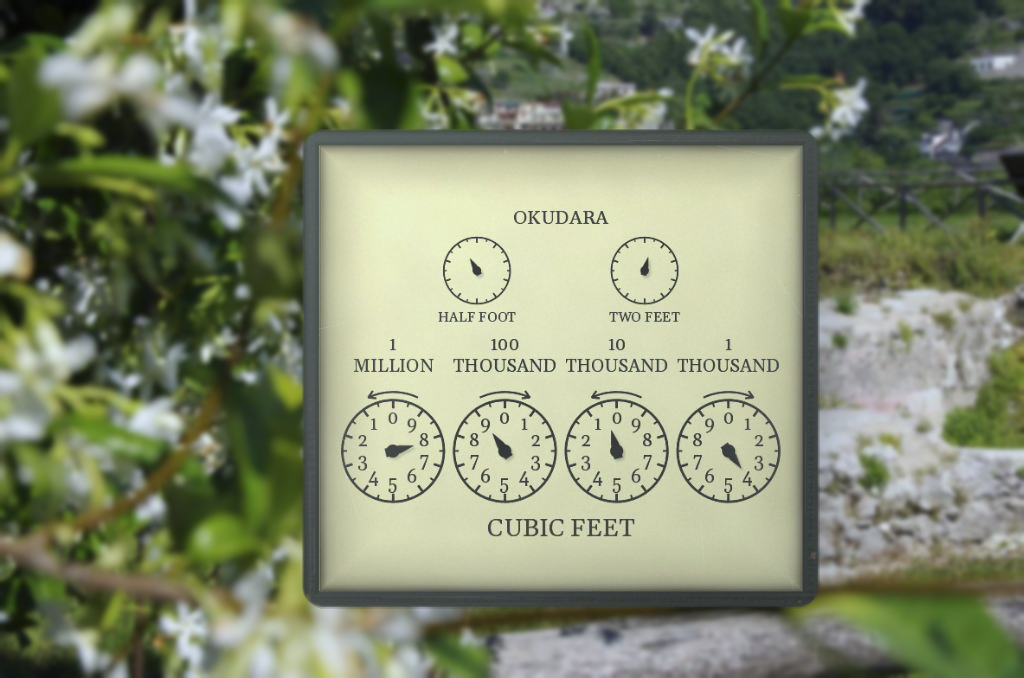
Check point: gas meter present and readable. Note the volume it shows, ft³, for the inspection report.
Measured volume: 790400 ft³
